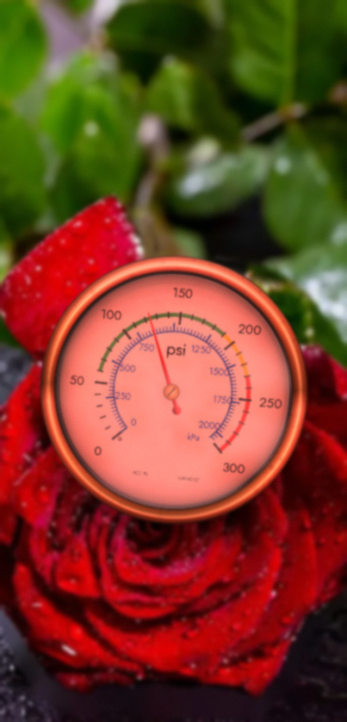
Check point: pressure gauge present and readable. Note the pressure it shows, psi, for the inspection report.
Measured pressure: 125 psi
